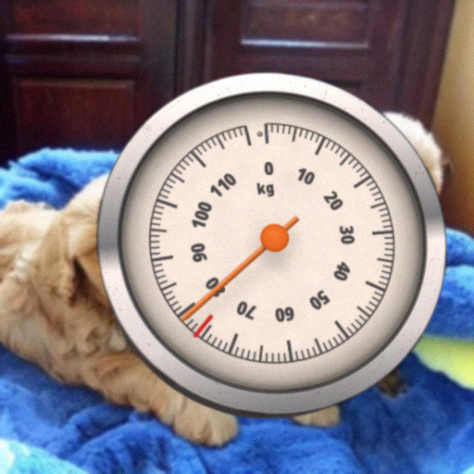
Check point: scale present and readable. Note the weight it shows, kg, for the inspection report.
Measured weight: 79 kg
